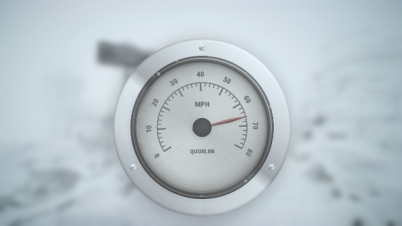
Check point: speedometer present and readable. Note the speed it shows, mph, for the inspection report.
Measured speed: 66 mph
